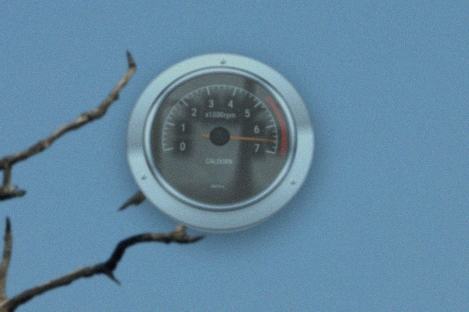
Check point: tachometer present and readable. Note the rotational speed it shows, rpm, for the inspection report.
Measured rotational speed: 6600 rpm
